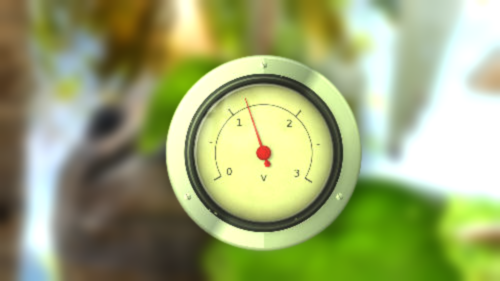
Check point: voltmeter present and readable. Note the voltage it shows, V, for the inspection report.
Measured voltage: 1.25 V
